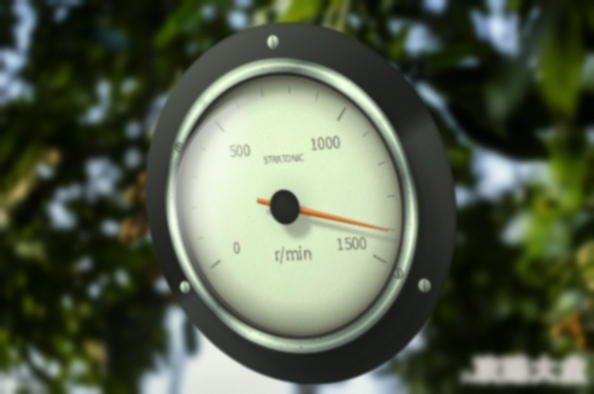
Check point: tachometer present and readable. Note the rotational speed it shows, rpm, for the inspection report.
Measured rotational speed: 1400 rpm
